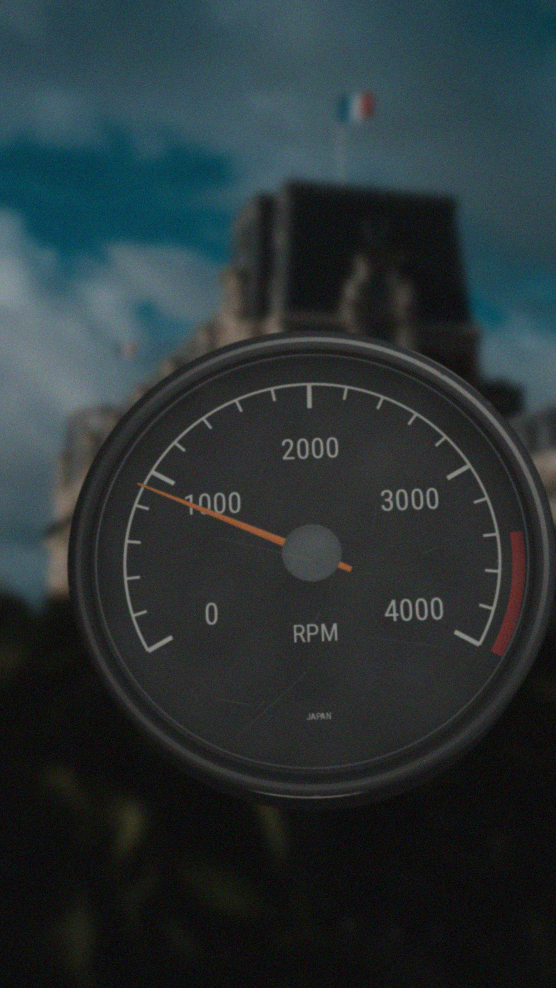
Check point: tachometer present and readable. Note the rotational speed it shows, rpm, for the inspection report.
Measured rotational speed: 900 rpm
